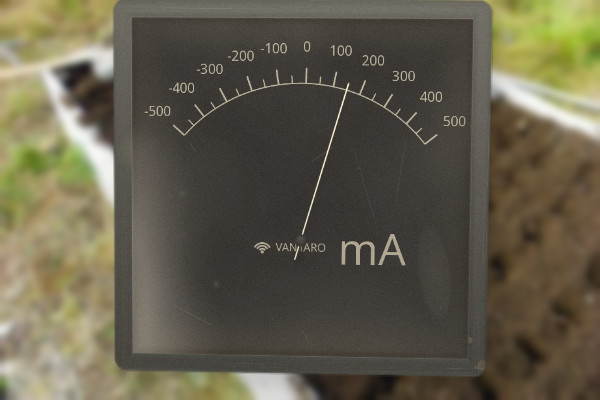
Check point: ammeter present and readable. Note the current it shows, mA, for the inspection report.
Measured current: 150 mA
